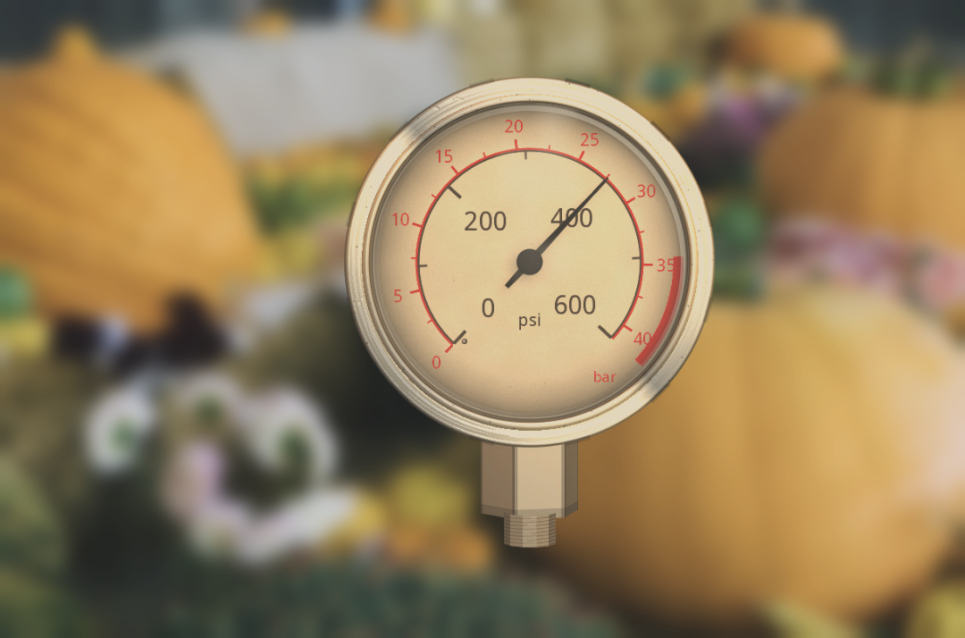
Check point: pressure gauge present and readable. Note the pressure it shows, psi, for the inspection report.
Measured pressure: 400 psi
